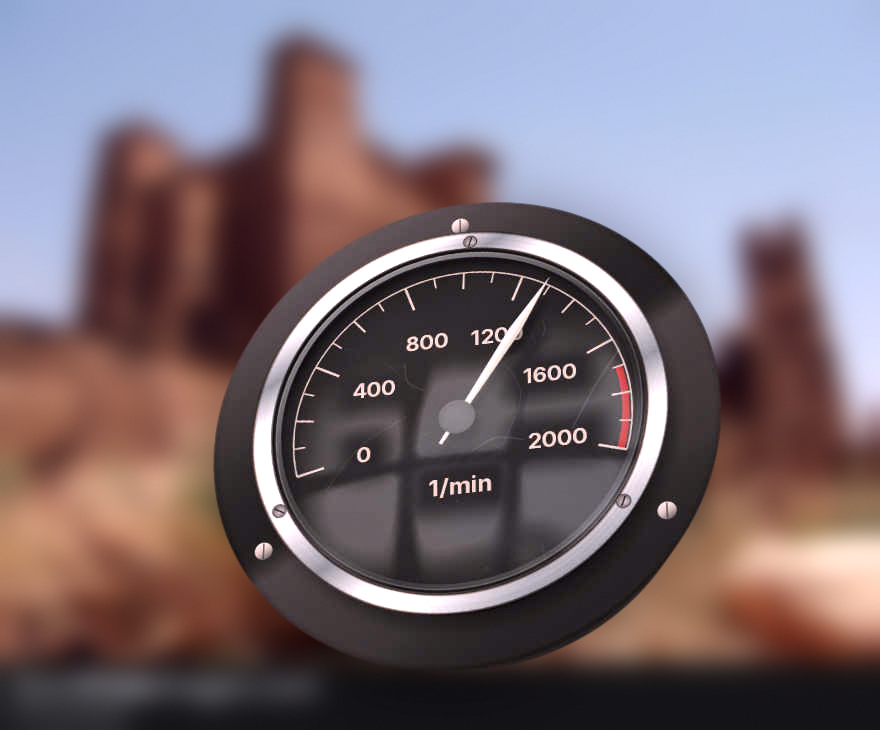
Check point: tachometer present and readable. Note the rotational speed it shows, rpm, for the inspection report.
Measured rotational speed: 1300 rpm
